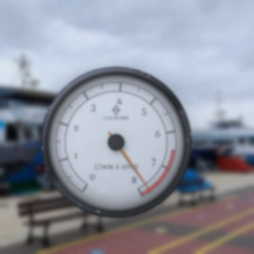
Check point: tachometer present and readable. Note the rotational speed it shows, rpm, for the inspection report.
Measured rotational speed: 7750 rpm
